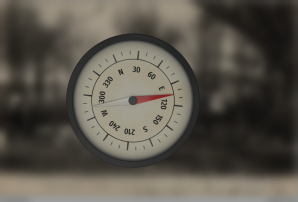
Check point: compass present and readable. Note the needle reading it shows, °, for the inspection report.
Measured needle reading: 105 °
